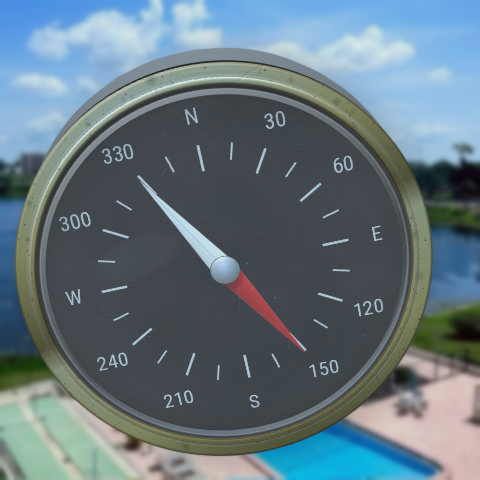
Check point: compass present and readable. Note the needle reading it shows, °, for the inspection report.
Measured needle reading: 150 °
